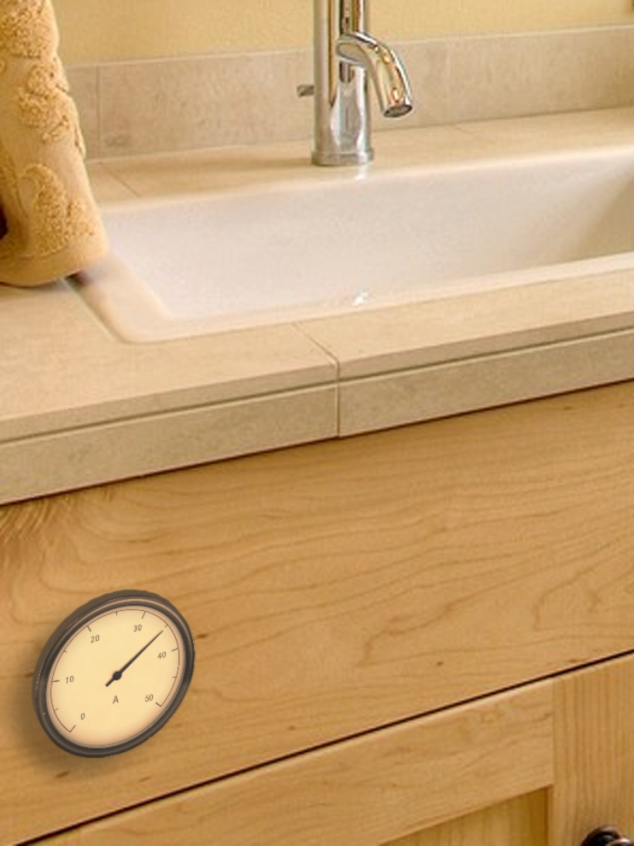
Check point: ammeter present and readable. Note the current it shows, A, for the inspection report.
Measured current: 35 A
